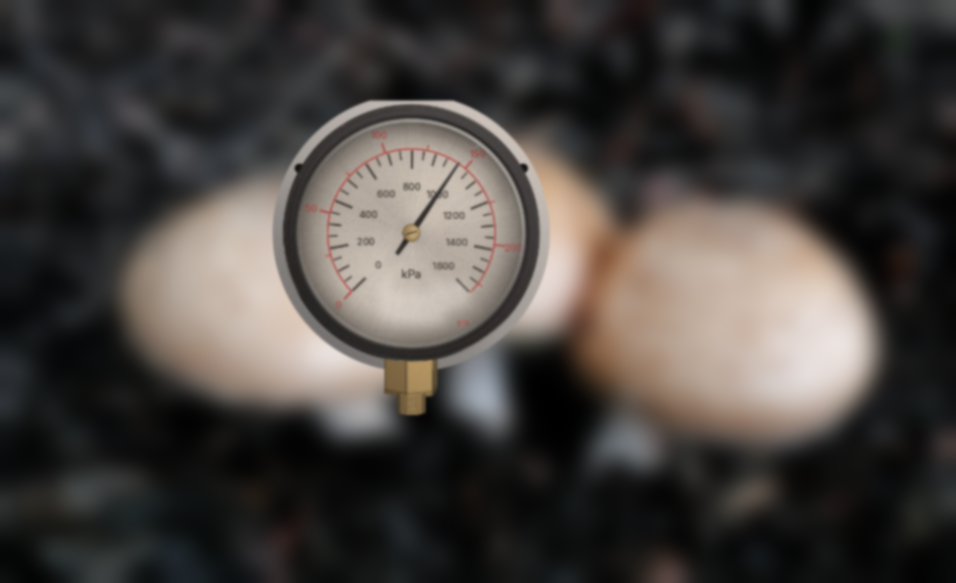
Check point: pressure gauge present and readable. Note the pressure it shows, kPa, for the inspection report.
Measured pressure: 1000 kPa
